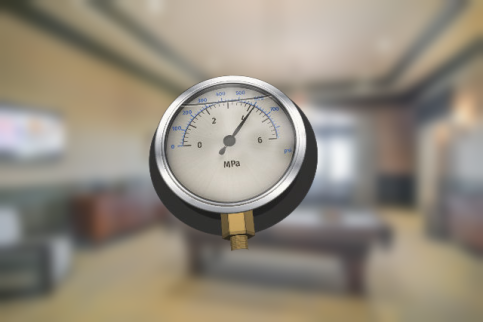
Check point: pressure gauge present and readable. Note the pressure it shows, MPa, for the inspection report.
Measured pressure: 4.2 MPa
